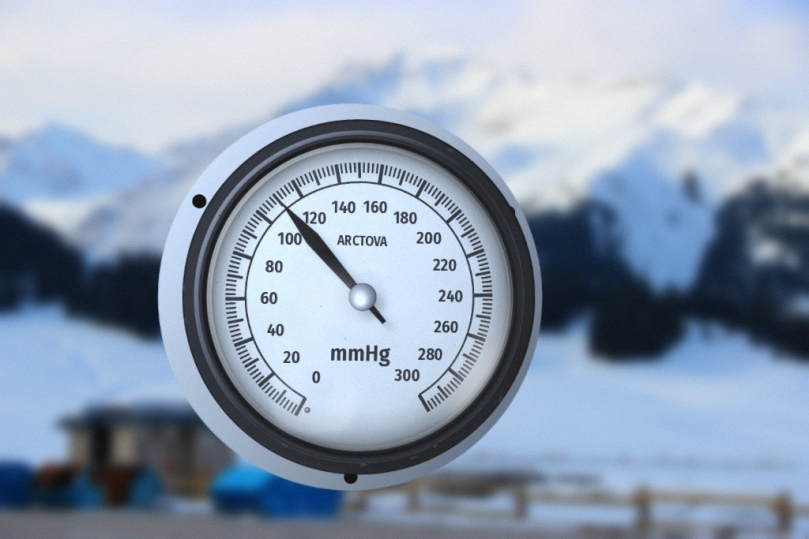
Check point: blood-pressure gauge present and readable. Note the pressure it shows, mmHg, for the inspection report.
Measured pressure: 110 mmHg
